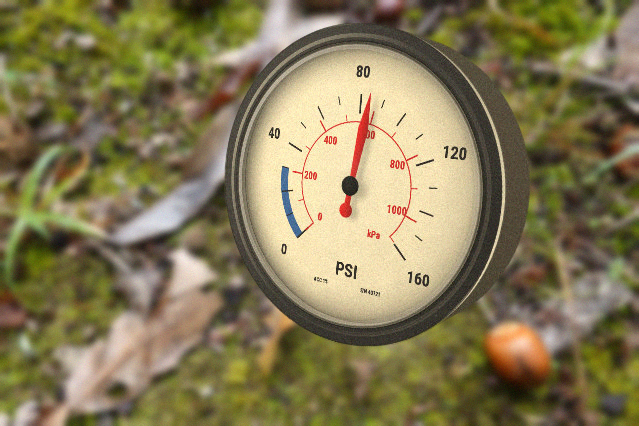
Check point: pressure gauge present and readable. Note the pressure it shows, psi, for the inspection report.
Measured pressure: 85 psi
